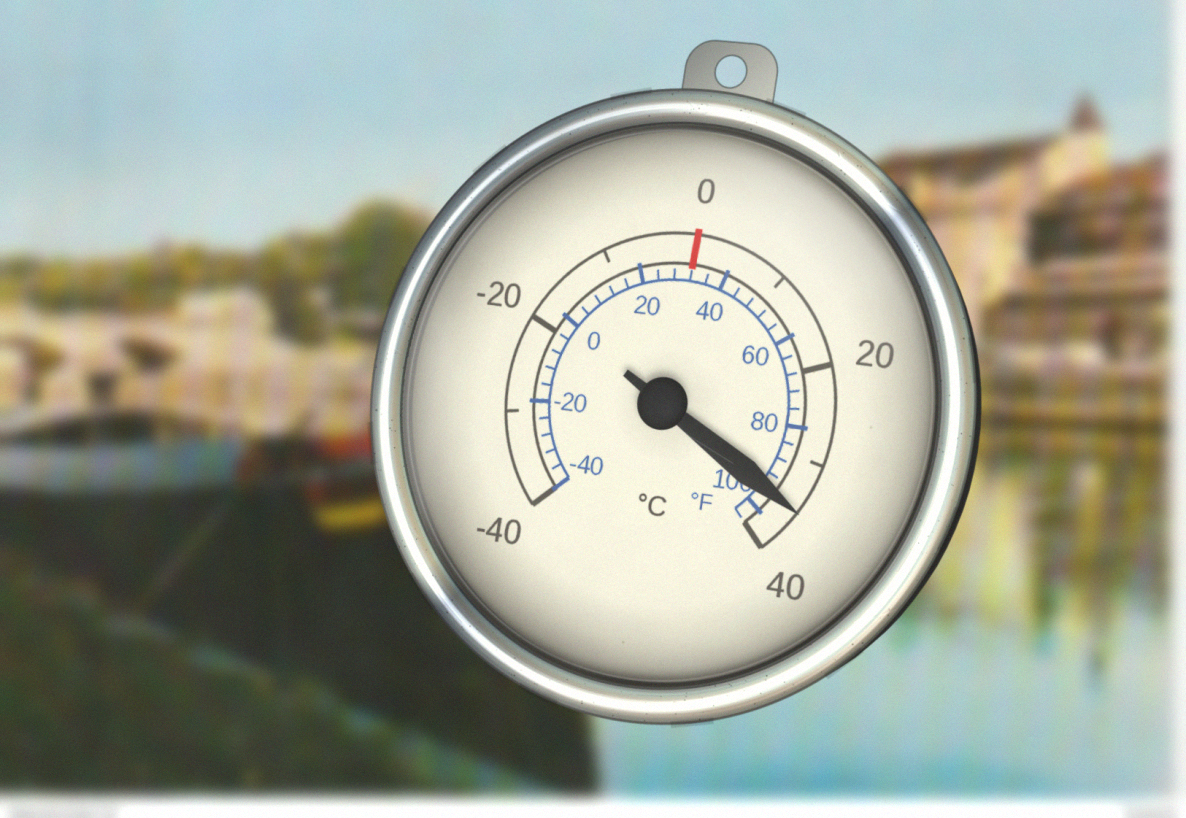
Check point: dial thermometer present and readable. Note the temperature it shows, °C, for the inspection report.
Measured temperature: 35 °C
